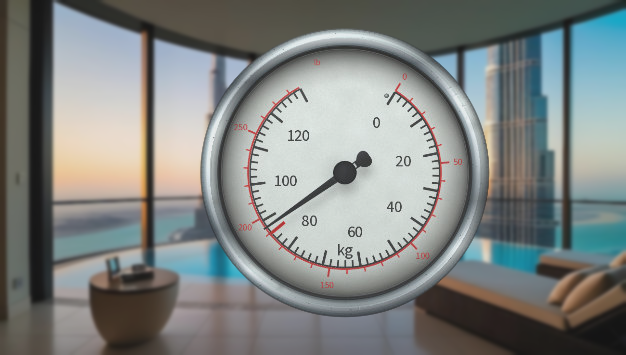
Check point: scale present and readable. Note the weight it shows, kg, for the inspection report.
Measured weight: 88 kg
